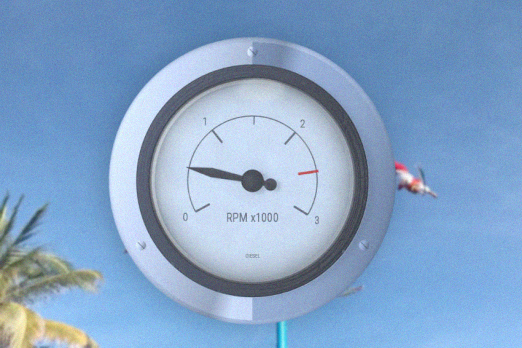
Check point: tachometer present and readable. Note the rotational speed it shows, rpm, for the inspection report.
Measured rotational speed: 500 rpm
